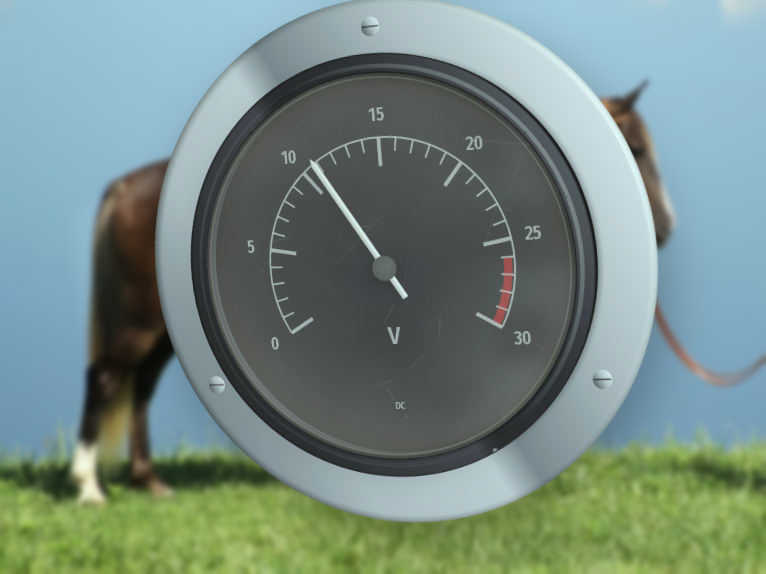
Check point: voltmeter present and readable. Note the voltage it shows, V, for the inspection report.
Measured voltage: 11 V
